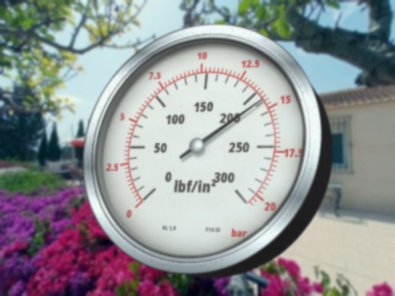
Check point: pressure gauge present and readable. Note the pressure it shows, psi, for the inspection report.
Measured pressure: 210 psi
